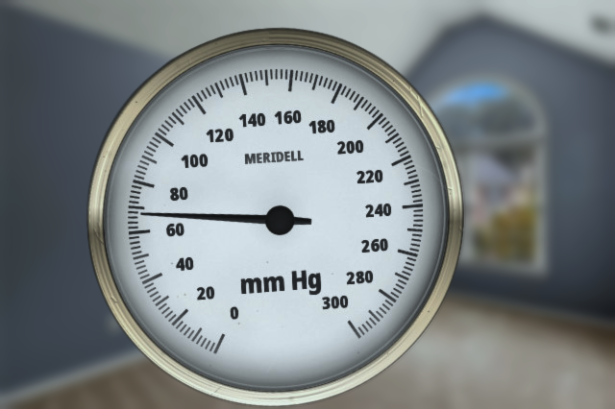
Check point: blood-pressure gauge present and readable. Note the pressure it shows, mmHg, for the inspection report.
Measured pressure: 68 mmHg
